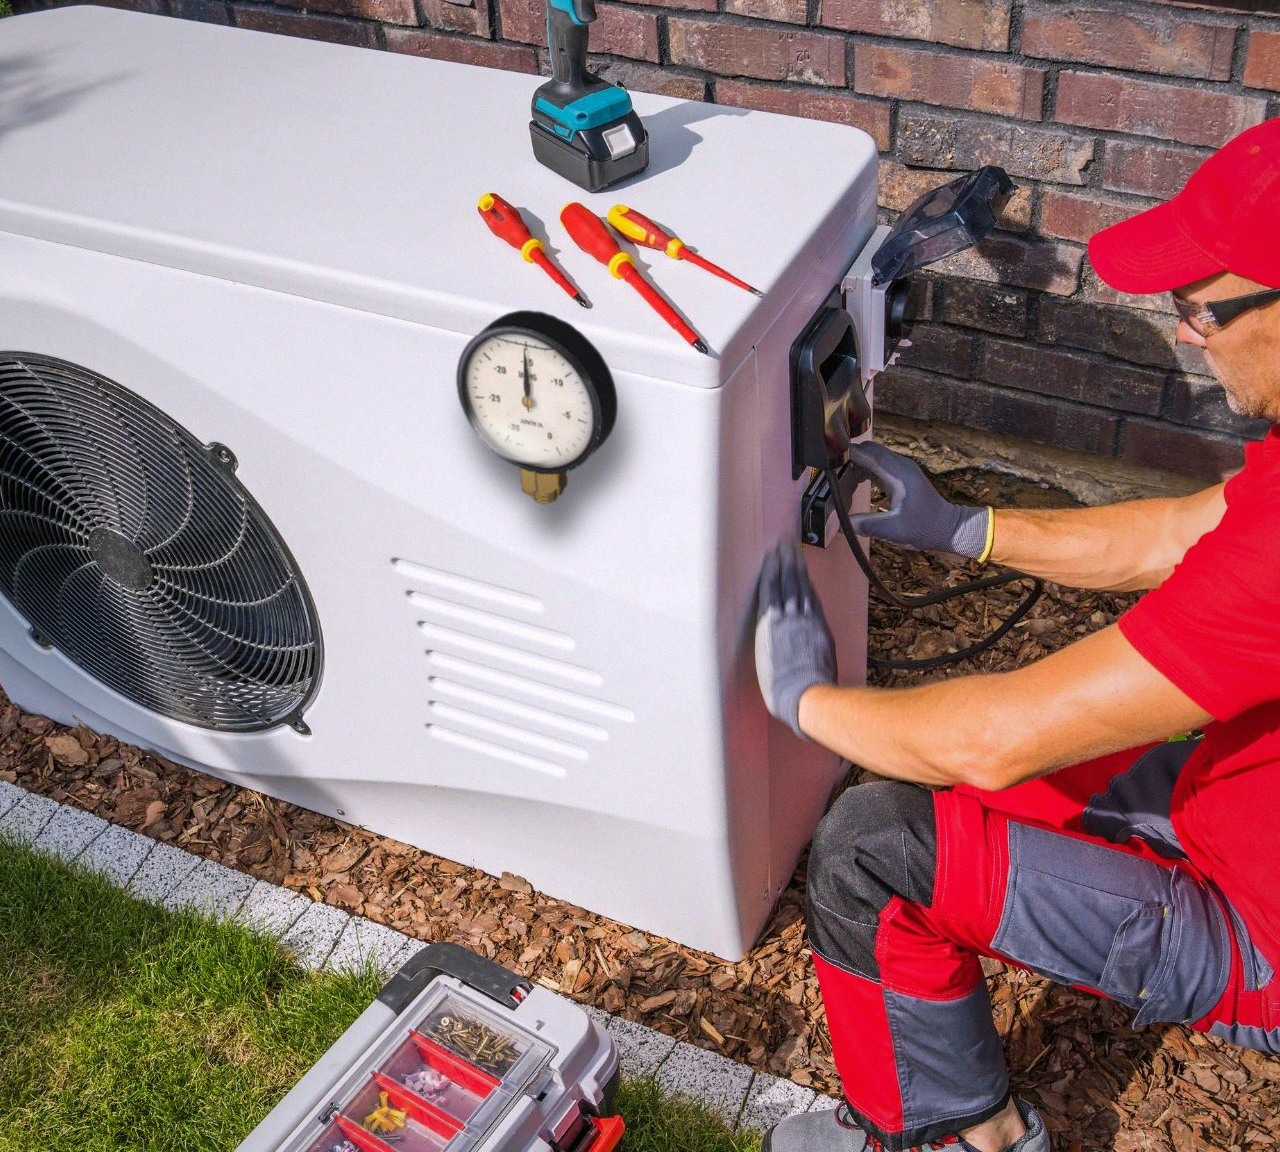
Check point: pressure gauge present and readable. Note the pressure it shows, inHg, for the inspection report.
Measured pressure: -15 inHg
